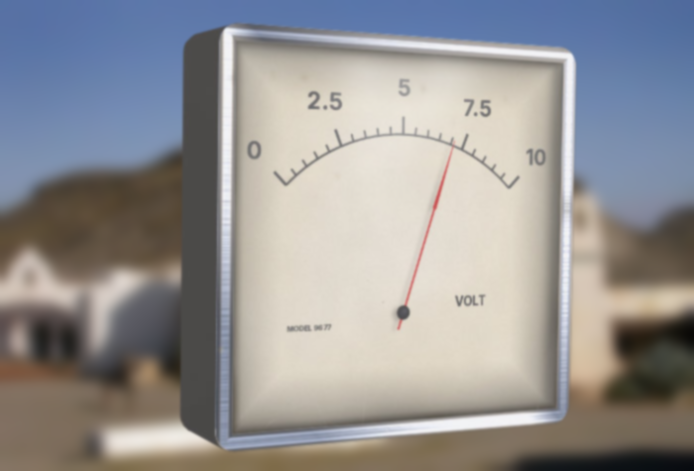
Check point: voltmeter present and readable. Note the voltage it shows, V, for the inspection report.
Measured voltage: 7 V
